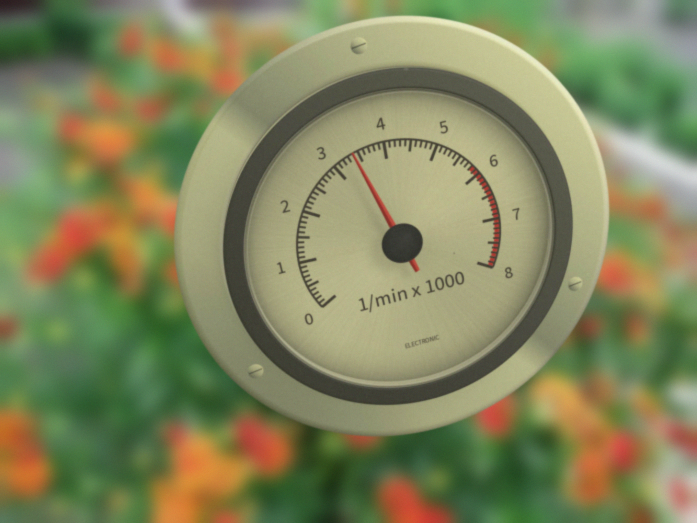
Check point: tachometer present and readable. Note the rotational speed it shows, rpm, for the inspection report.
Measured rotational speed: 3400 rpm
